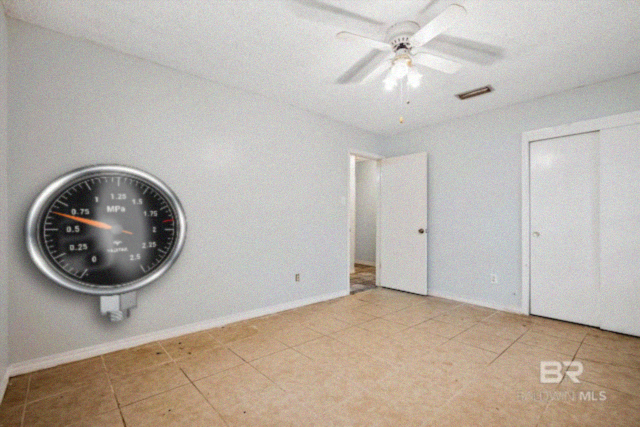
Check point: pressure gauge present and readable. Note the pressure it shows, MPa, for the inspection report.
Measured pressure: 0.65 MPa
